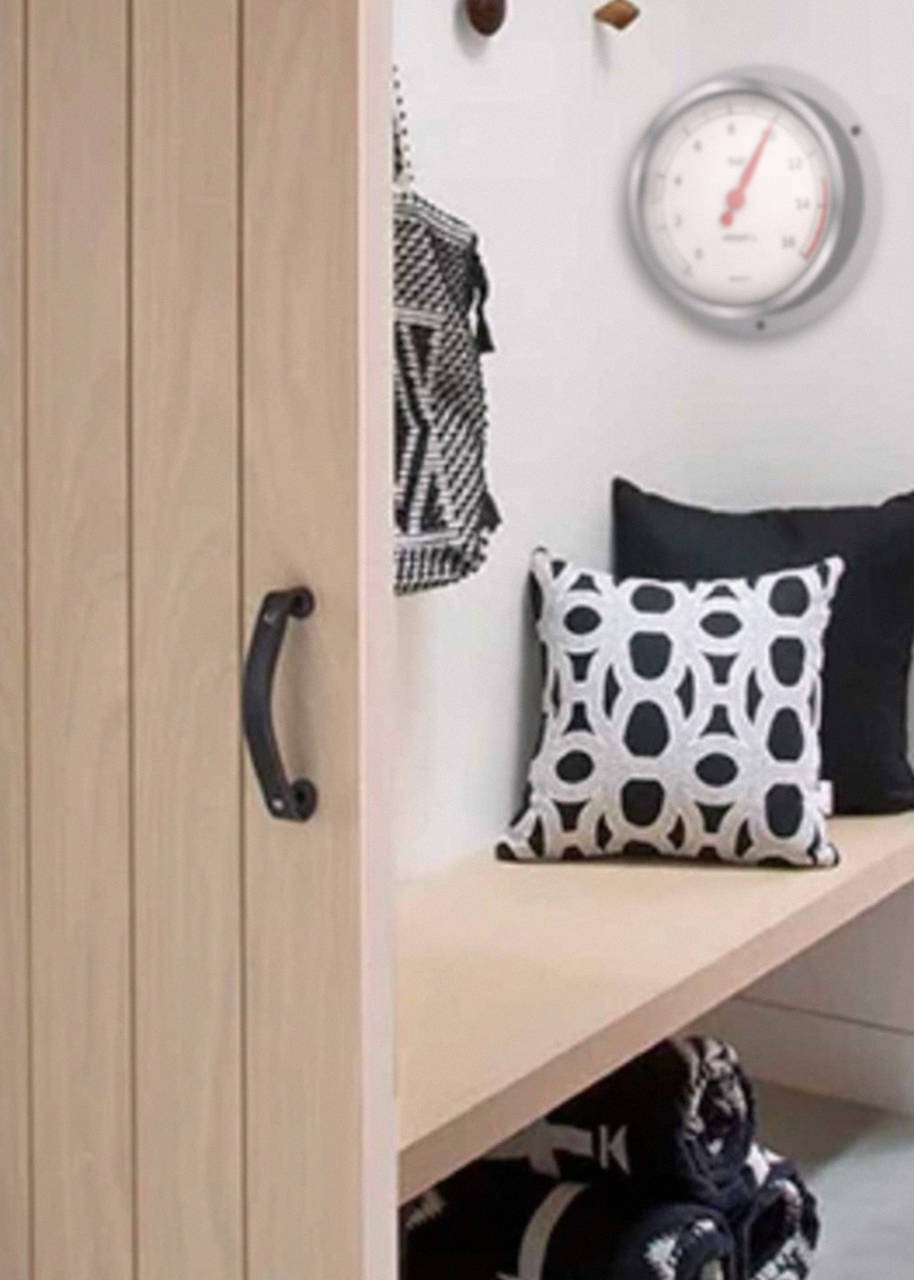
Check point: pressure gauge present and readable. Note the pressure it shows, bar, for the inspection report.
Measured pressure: 10 bar
